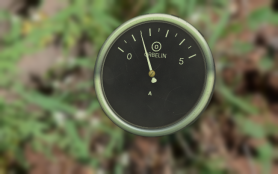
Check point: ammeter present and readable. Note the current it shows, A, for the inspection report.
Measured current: 1.5 A
